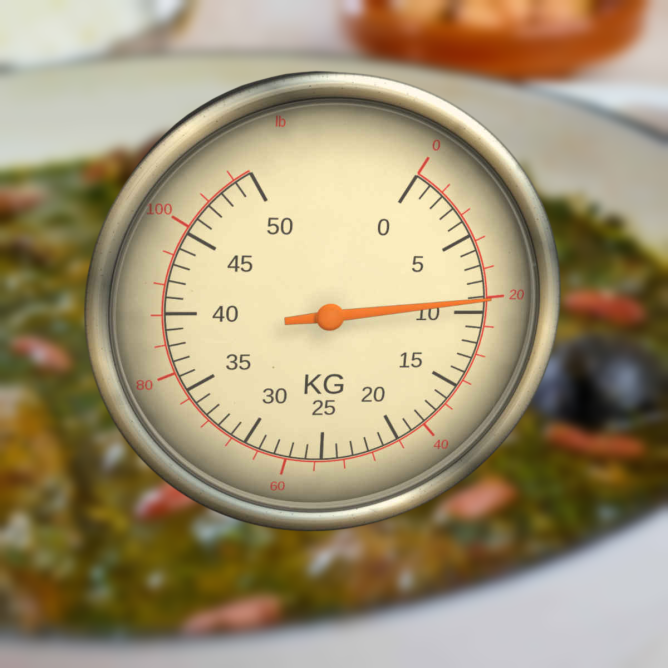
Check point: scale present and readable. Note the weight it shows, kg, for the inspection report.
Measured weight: 9 kg
